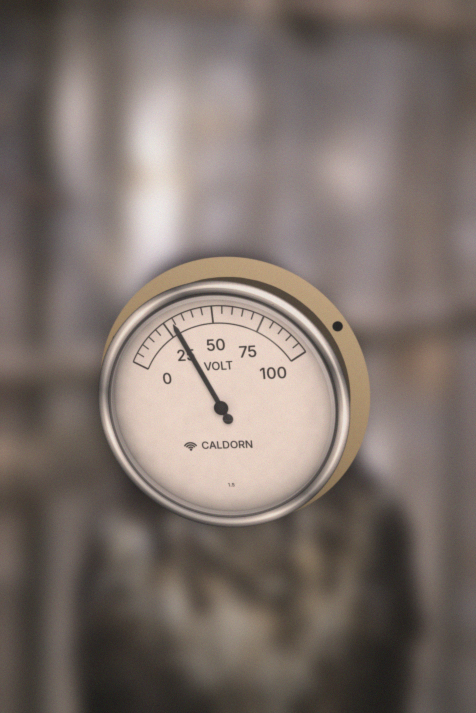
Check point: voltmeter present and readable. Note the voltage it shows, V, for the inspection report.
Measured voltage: 30 V
